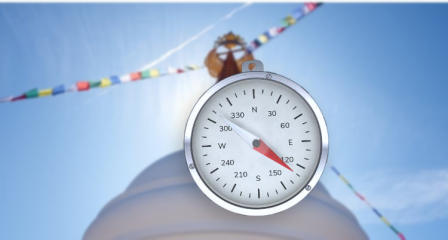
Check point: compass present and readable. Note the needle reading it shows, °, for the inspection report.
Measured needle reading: 130 °
